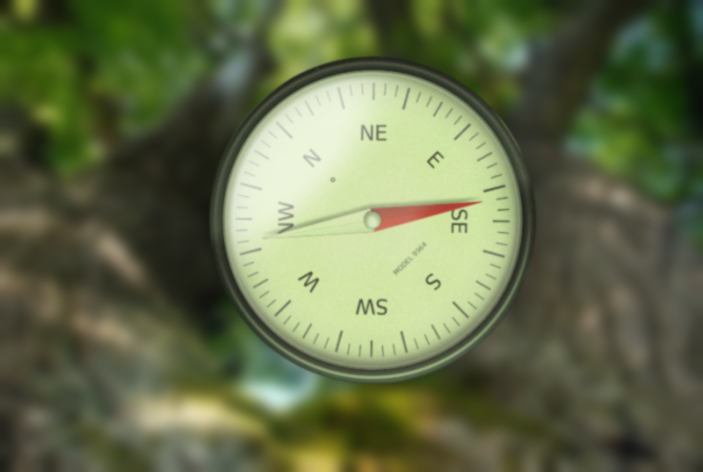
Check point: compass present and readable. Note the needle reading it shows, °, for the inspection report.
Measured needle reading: 125 °
